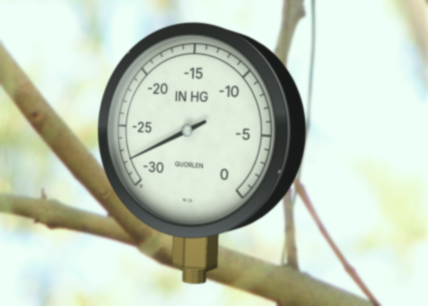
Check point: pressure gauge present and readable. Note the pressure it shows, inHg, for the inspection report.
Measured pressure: -28 inHg
